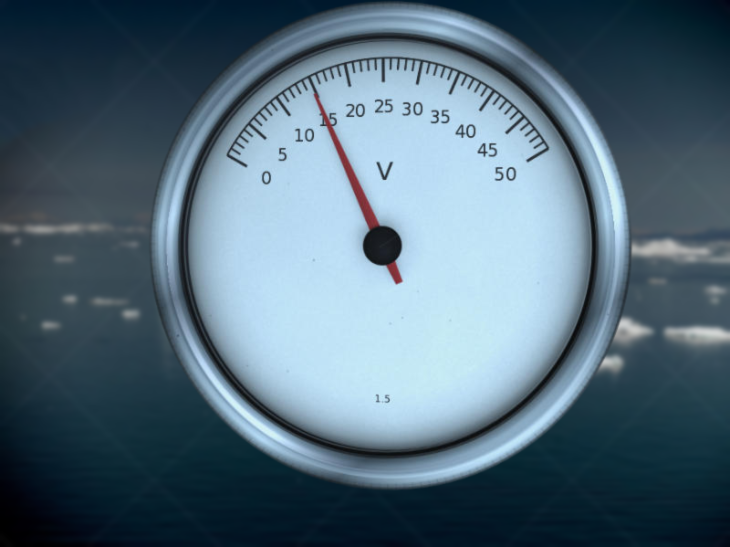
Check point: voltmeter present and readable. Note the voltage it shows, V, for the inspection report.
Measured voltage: 15 V
